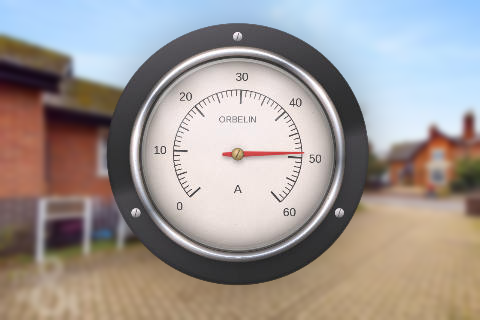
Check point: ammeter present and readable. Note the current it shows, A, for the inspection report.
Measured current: 49 A
